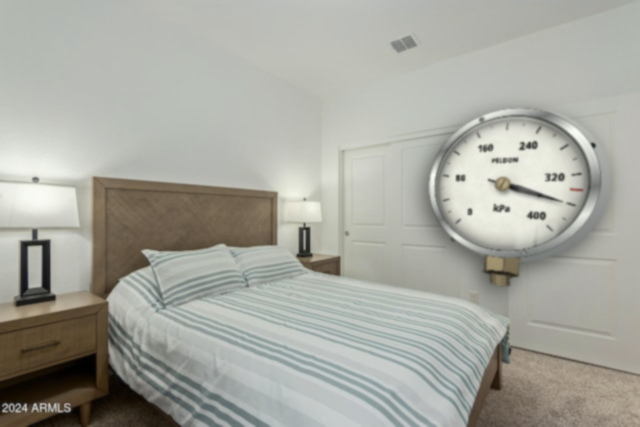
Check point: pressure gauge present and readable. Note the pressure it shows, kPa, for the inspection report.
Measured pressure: 360 kPa
